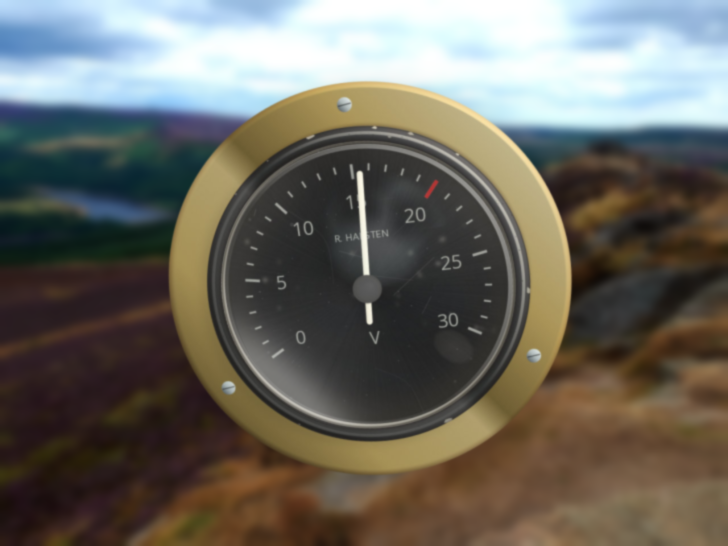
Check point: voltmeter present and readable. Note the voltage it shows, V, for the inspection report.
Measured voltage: 15.5 V
